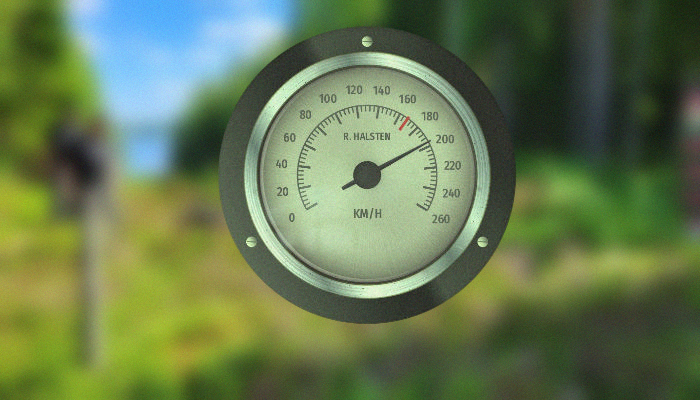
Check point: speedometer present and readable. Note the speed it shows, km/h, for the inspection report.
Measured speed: 196 km/h
